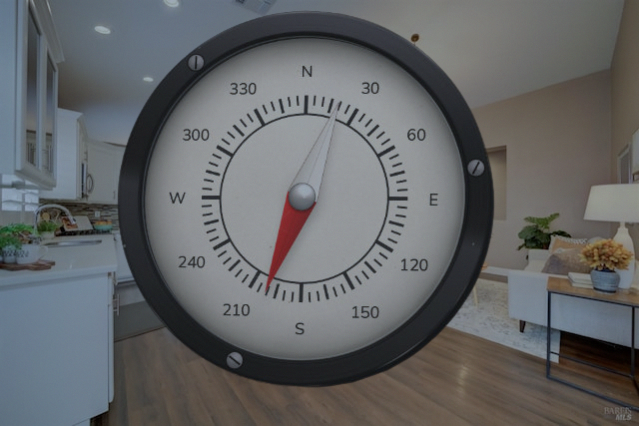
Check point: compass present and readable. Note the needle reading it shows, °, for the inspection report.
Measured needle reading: 200 °
